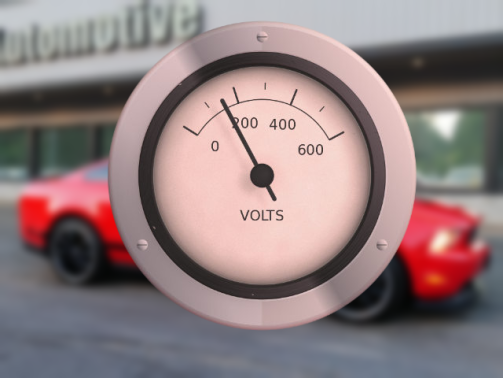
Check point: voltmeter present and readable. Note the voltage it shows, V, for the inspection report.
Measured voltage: 150 V
